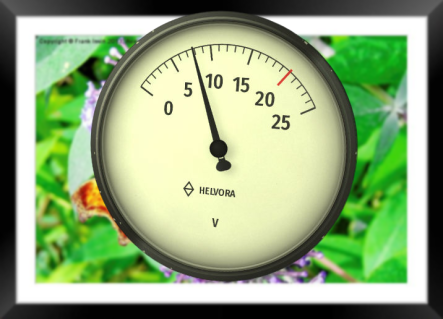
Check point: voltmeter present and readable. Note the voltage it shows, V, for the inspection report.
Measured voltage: 8 V
